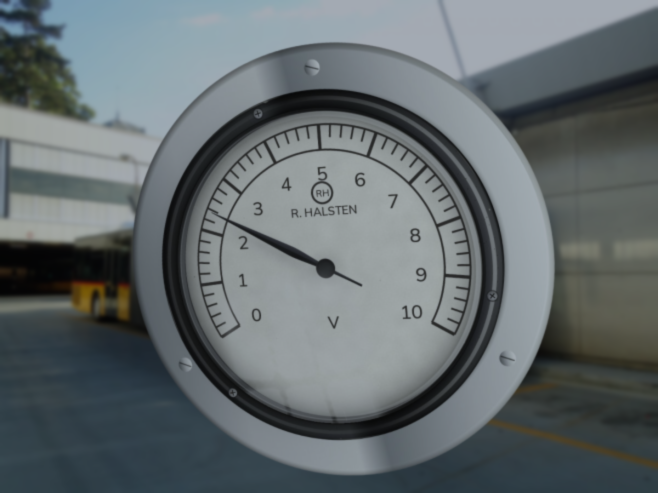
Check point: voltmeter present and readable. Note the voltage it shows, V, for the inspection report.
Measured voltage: 2.4 V
